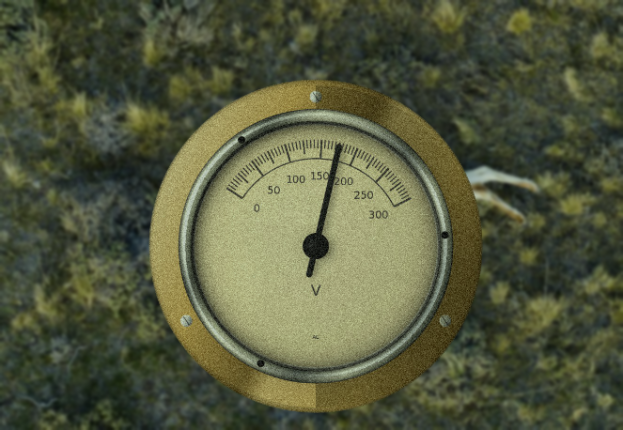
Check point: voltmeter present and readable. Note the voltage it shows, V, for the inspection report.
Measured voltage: 175 V
